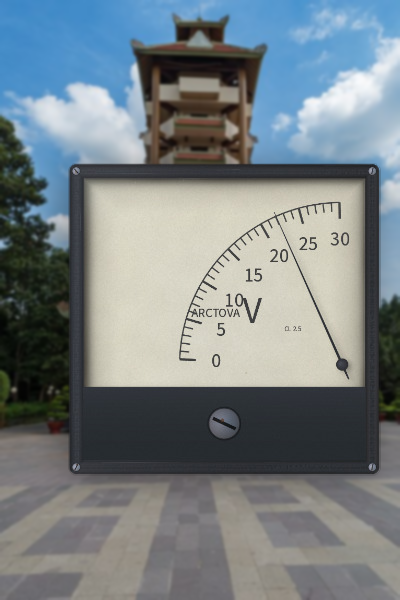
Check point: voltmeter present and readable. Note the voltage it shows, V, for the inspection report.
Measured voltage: 22 V
